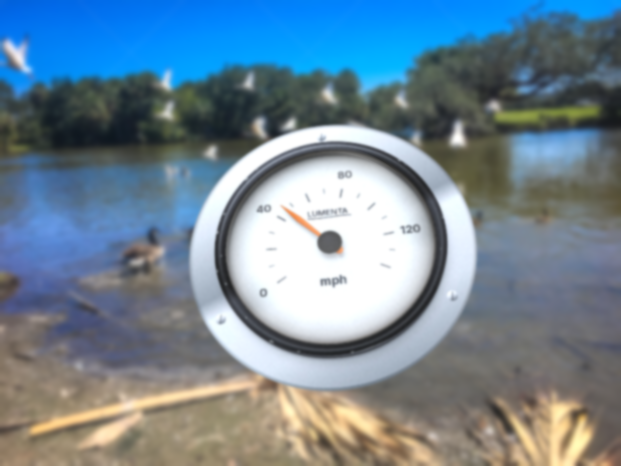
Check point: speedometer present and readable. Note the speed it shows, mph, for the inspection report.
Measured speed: 45 mph
